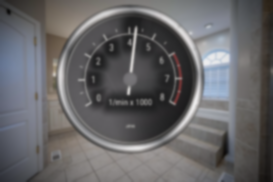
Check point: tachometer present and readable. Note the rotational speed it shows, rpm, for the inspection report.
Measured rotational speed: 4250 rpm
